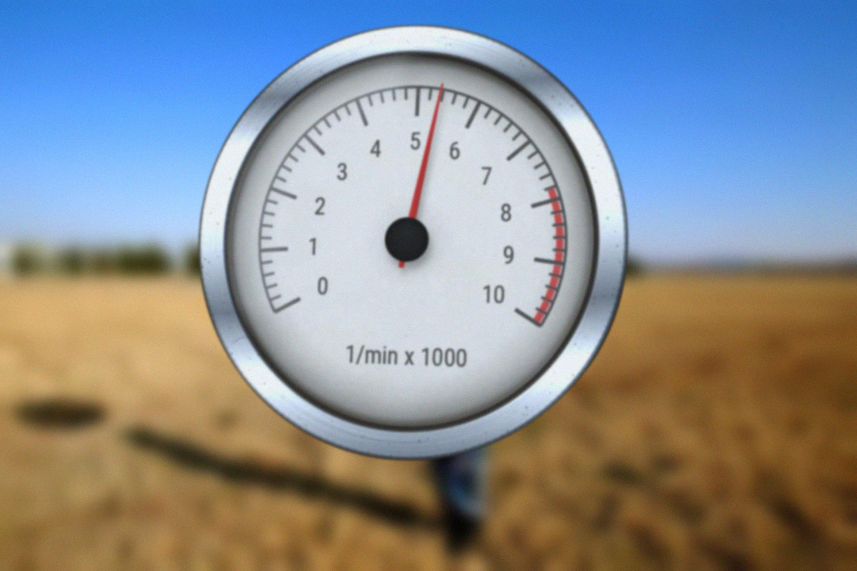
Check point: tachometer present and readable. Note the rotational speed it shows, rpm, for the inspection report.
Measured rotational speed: 5400 rpm
